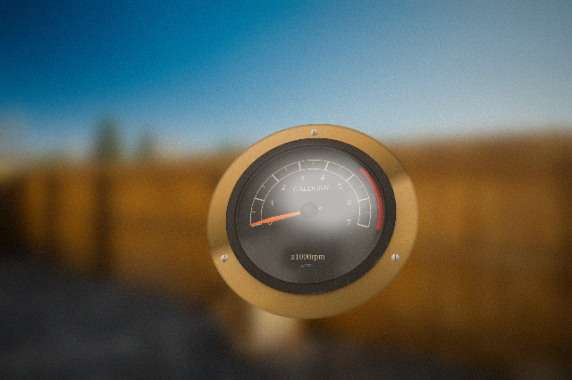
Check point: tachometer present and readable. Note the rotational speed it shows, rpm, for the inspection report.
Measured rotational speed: 0 rpm
